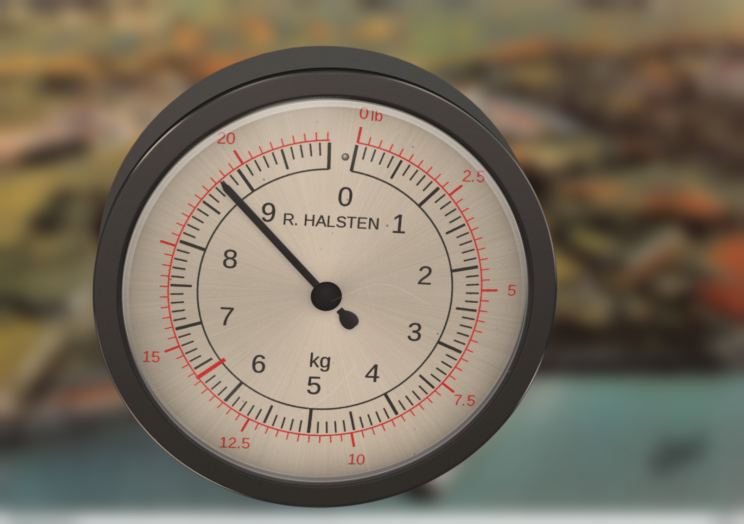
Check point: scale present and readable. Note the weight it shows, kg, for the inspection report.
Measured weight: 8.8 kg
